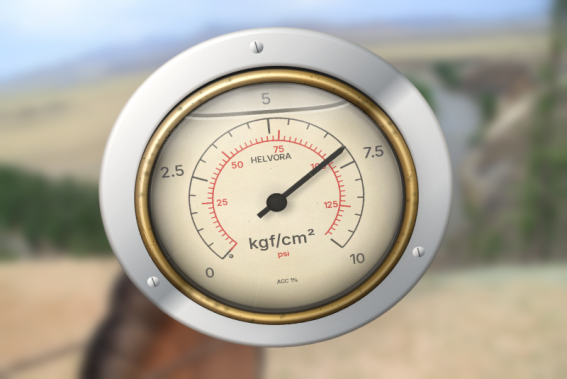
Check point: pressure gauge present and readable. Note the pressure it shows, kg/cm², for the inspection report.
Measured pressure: 7 kg/cm²
